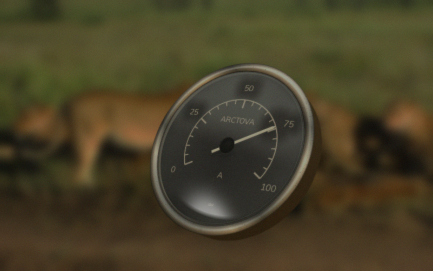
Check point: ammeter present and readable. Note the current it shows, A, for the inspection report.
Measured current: 75 A
